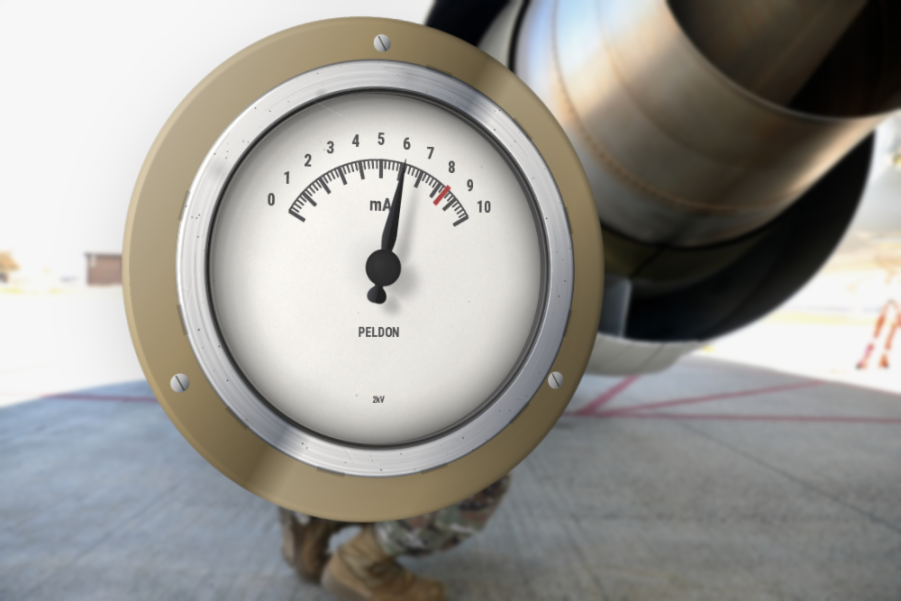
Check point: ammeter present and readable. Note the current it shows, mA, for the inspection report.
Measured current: 6 mA
